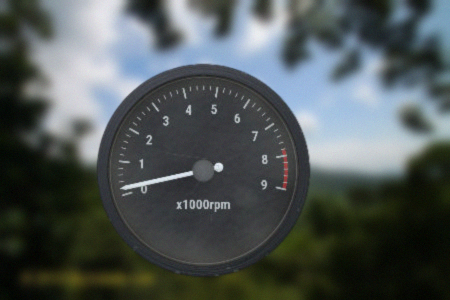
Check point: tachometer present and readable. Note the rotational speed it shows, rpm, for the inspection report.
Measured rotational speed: 200 rpm
